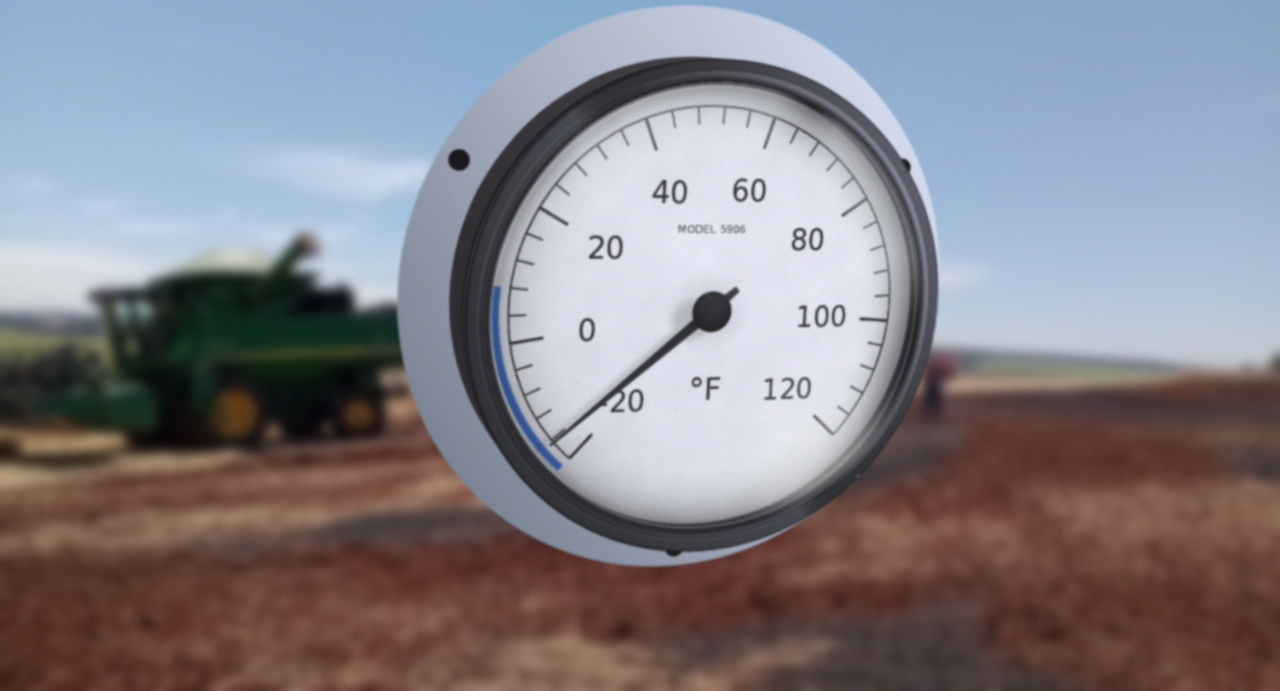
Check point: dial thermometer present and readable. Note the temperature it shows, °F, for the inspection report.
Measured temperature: -16 °F
